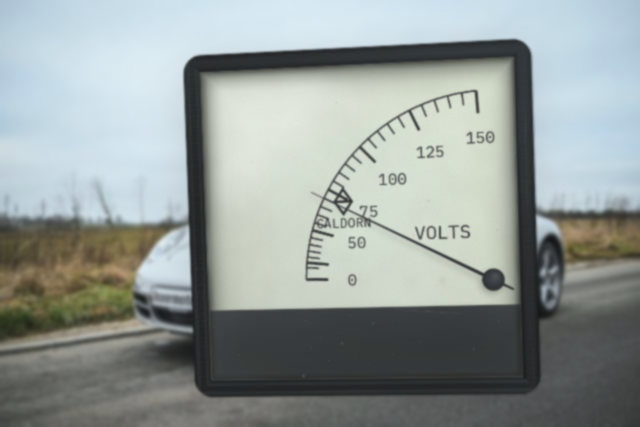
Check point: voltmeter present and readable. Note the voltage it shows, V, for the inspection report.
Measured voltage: 70 V
